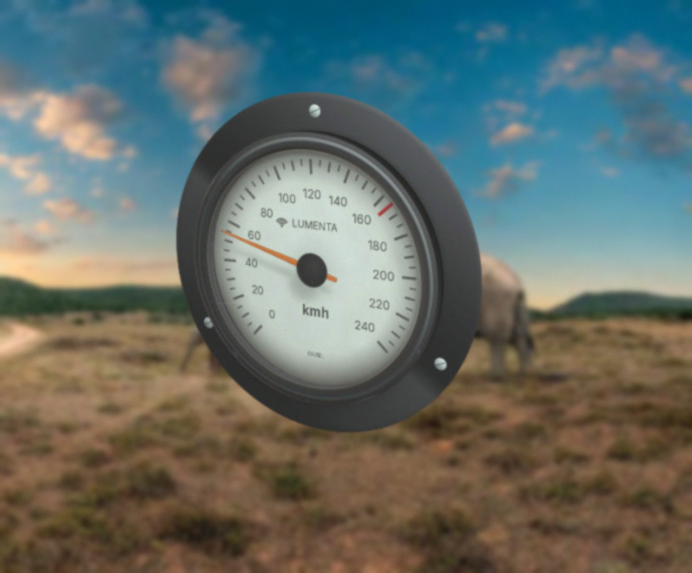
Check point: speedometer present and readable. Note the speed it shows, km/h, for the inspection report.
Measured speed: 55 km/h
